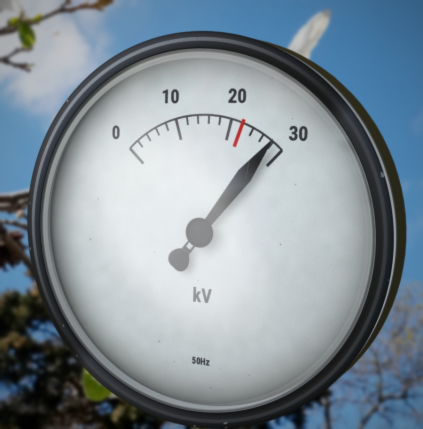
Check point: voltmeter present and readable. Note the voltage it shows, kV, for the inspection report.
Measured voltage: 28 kV
